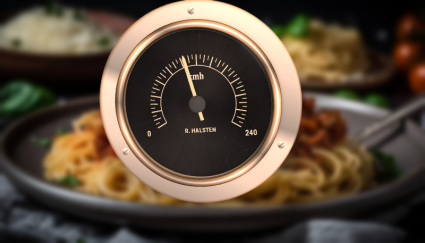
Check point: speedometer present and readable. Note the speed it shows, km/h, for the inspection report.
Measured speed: 105 km/h
